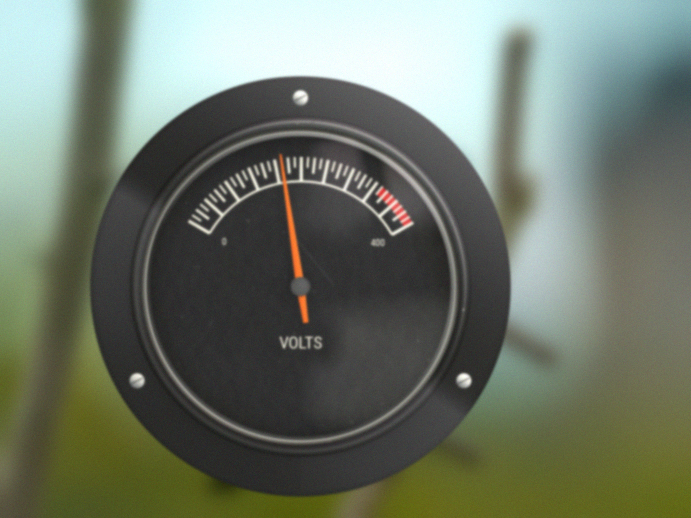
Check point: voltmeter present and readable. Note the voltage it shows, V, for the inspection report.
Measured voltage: 170 V
